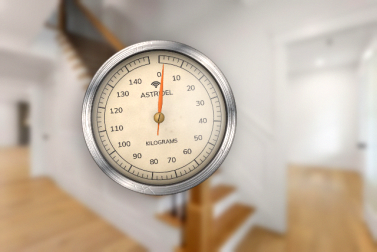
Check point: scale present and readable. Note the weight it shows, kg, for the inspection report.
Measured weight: 2 kg
